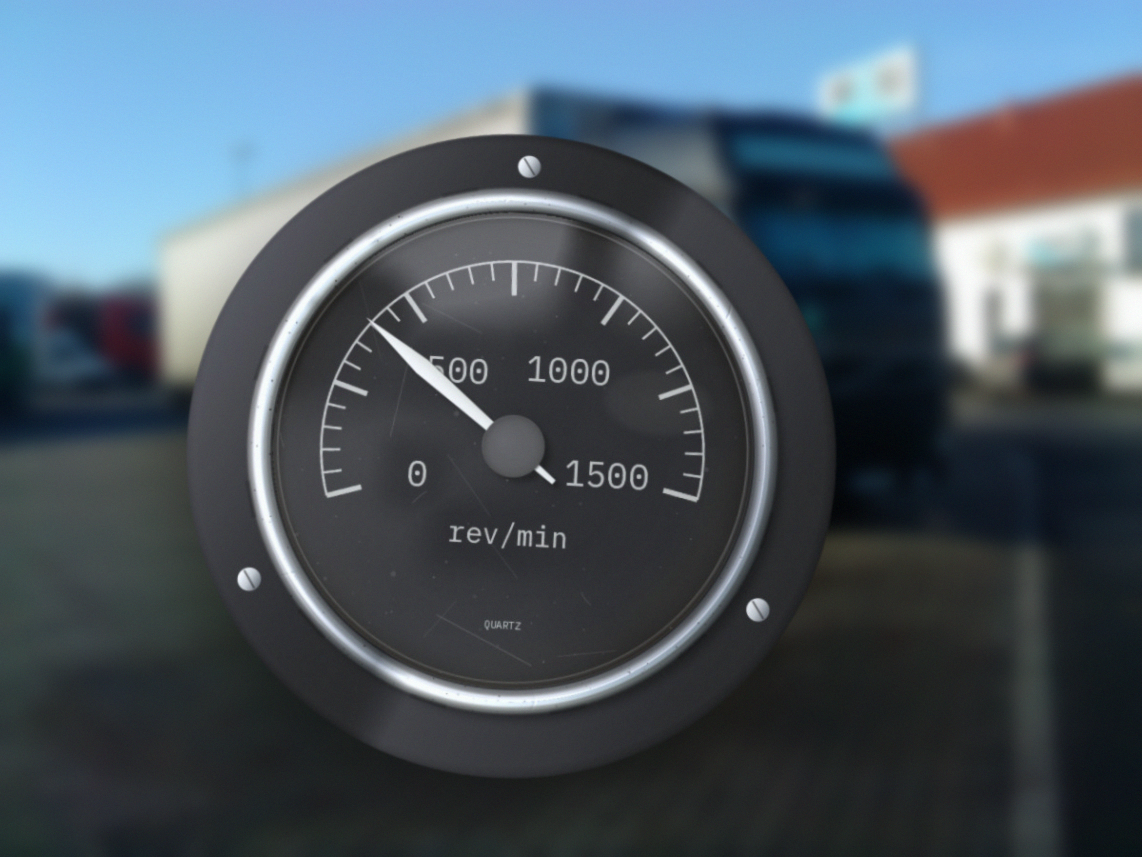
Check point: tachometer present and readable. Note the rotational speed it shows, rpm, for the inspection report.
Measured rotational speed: 400 rpm
